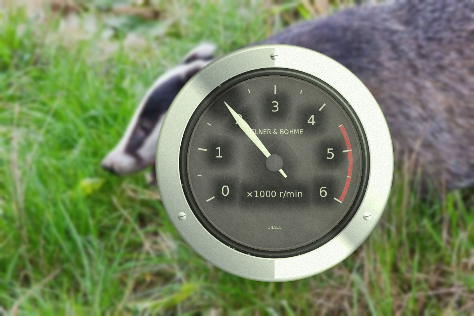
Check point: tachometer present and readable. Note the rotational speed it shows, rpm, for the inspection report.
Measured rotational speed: 2000 rpm
